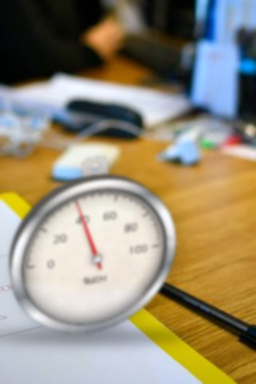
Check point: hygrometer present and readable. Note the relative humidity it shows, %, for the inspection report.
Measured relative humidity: 40 %
